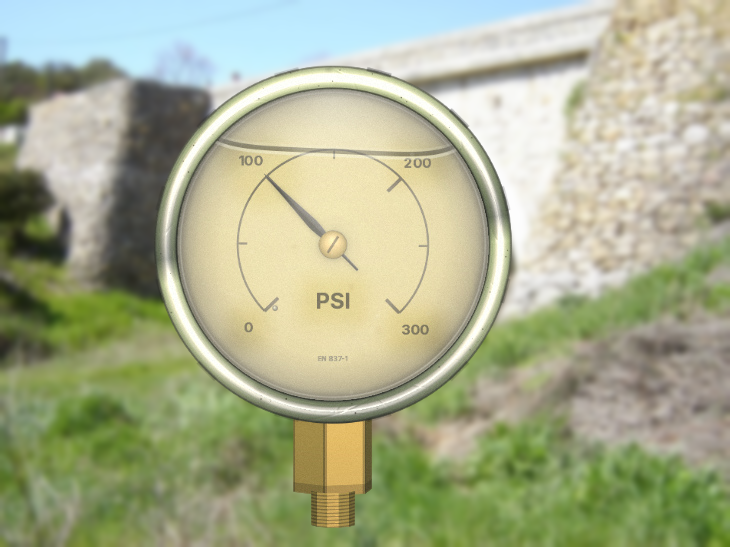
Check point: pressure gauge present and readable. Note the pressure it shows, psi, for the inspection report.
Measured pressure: 100 psi
